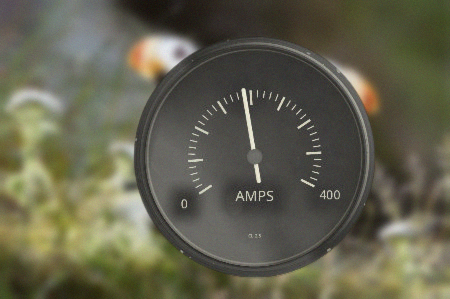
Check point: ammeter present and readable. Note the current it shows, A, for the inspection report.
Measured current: 190 A
